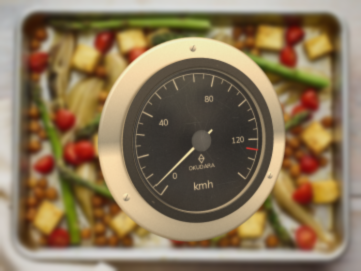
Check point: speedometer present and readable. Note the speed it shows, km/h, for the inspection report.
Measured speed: 5 km/h
